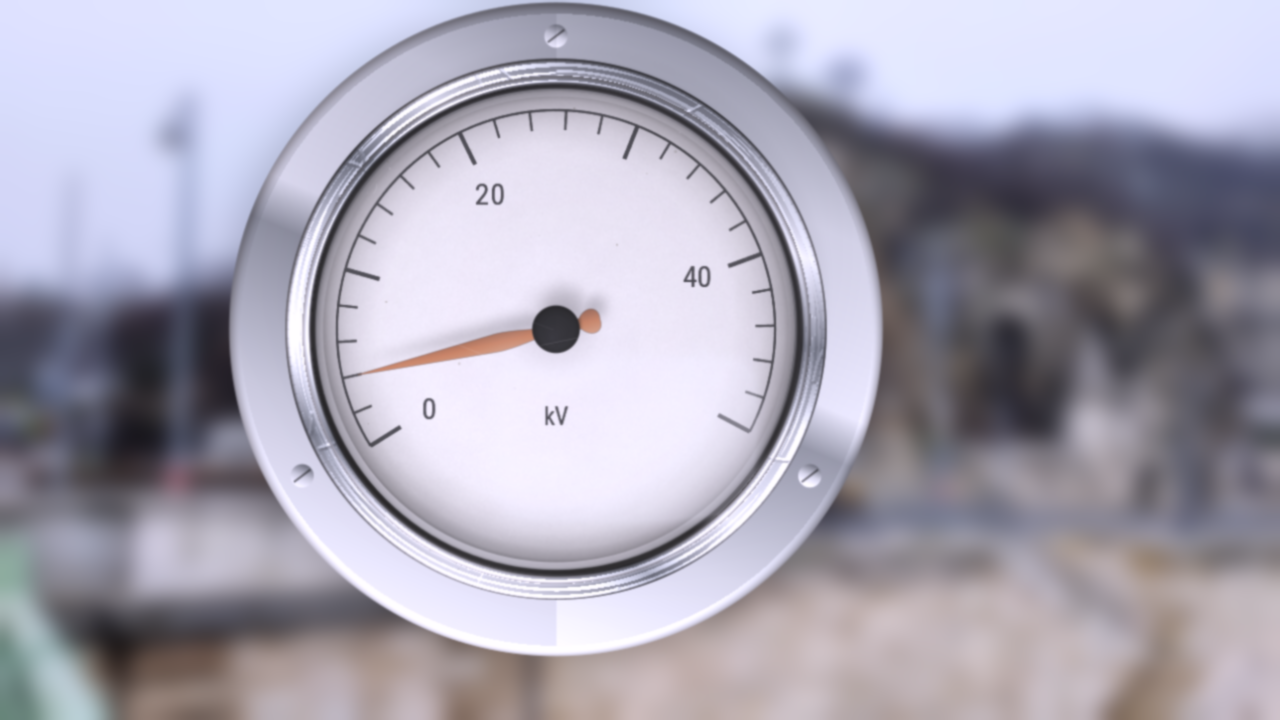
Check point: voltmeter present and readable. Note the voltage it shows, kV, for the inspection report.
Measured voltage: 4 kV
